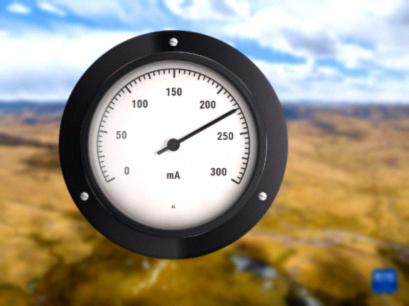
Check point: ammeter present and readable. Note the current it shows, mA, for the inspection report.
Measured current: 225 mA
